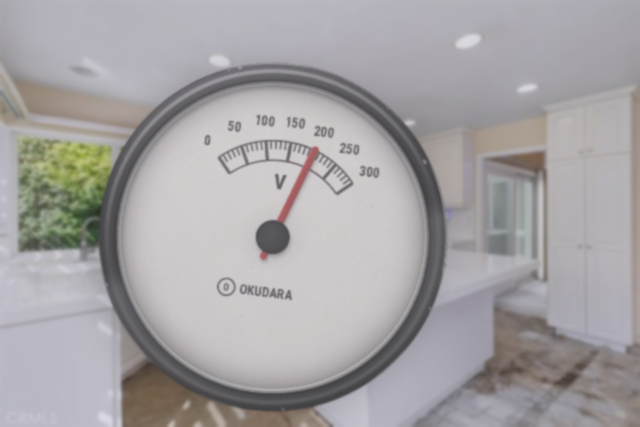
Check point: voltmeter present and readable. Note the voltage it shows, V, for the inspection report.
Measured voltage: 200 V
